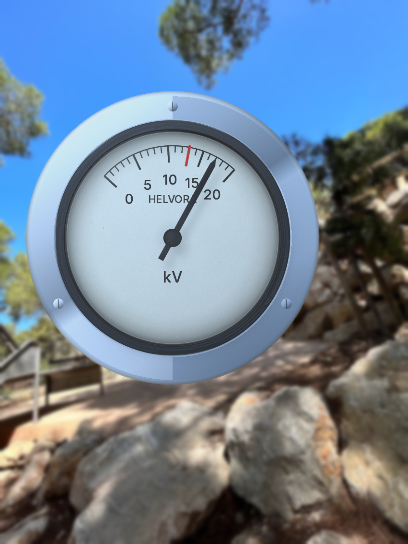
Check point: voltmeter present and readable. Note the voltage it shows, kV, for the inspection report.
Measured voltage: 17 kV
